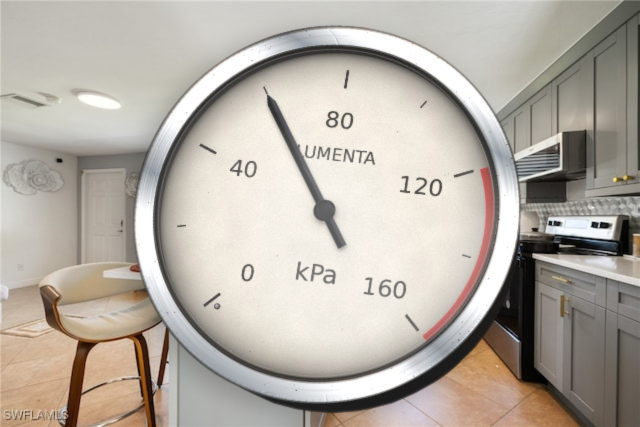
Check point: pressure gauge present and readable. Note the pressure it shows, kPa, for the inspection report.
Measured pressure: 60 kPa
